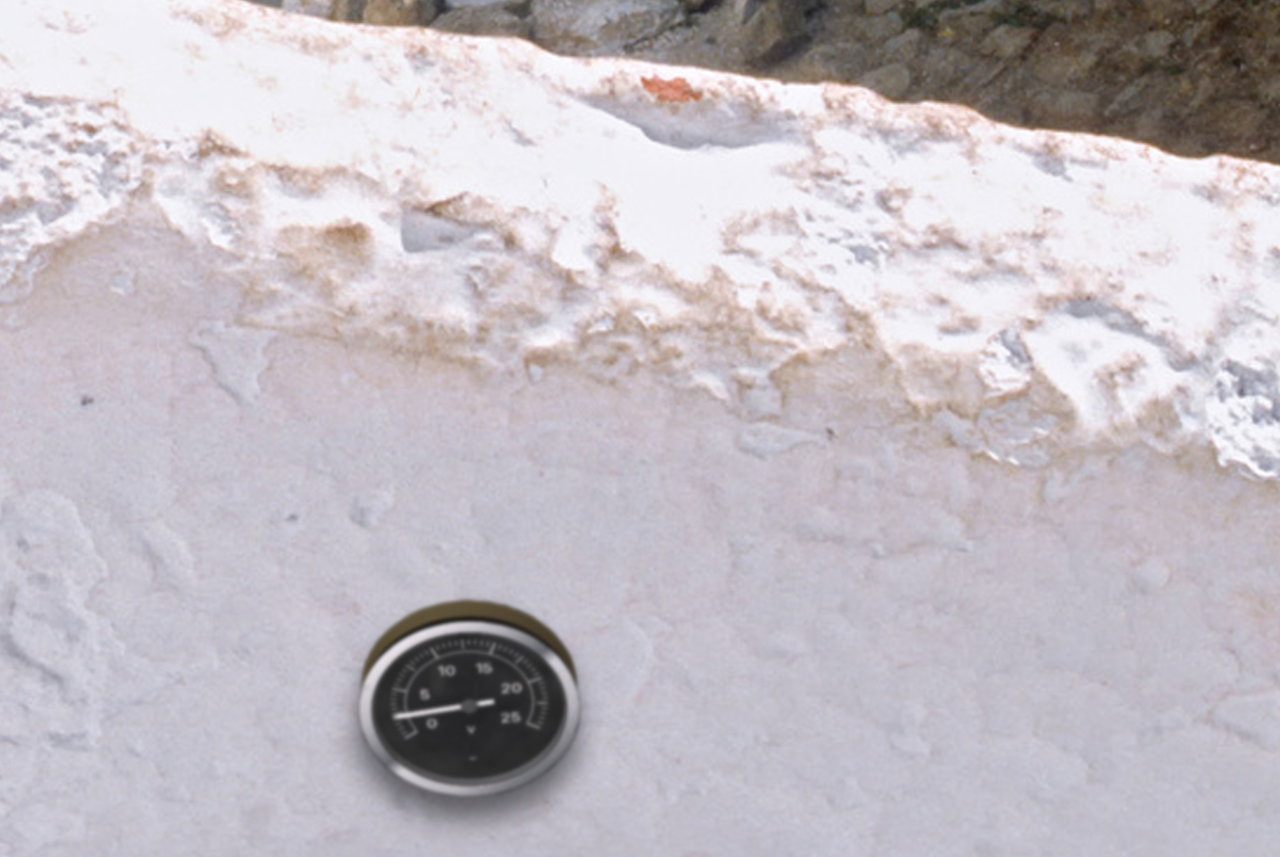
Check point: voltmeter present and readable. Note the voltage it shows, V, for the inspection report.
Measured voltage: 2.5 V
